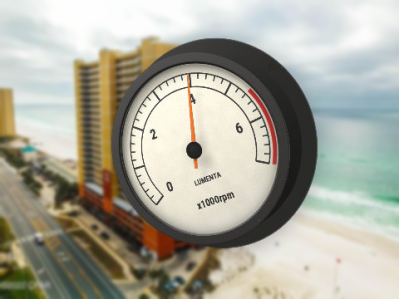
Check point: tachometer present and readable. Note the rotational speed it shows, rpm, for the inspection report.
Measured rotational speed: 4000 rpm
